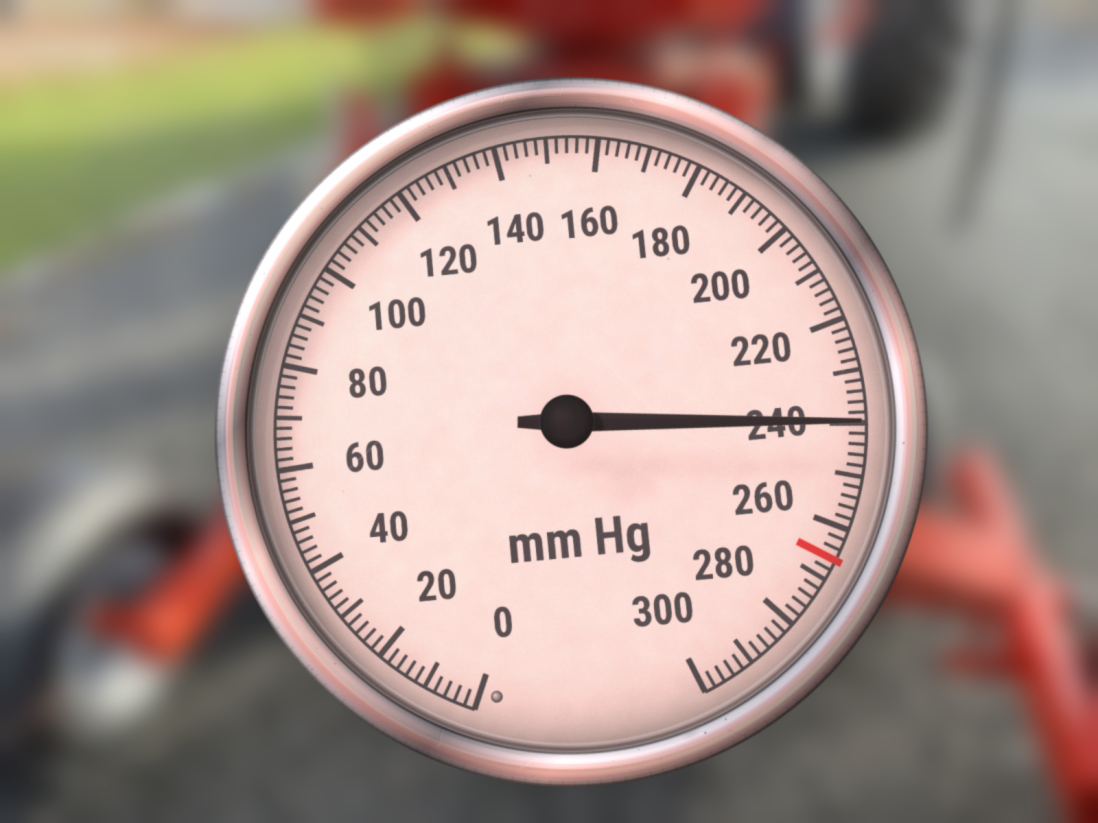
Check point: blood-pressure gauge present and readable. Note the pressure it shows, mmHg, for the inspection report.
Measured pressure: 240 mmHg
